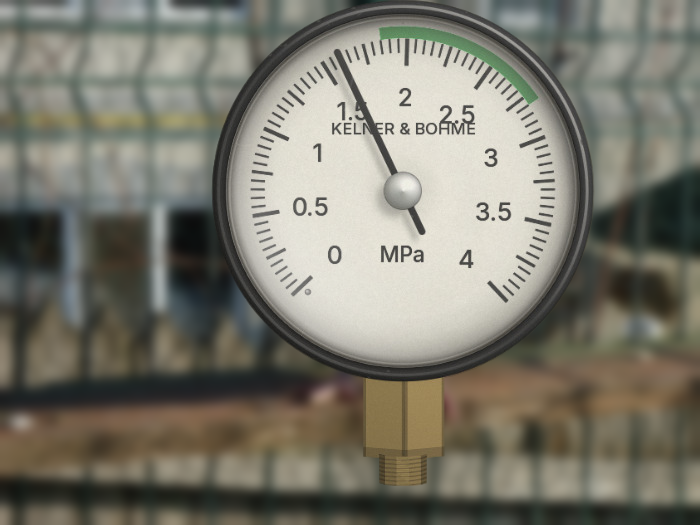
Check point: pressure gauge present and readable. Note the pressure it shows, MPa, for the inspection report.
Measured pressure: 1.6 MPa
